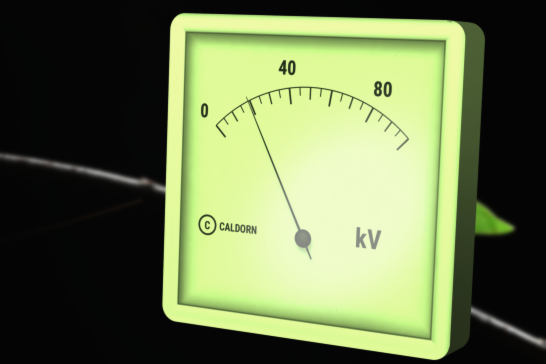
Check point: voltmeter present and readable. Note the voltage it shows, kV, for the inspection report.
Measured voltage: 20 kV
